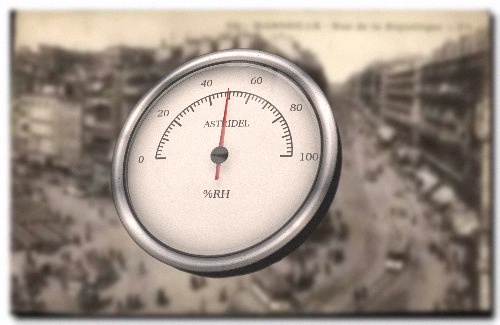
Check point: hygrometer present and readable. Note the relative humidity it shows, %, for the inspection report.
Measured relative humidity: 50 %
